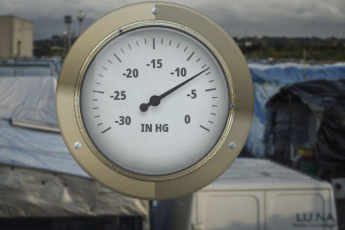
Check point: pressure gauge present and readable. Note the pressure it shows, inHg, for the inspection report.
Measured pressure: -7.5 inHg
